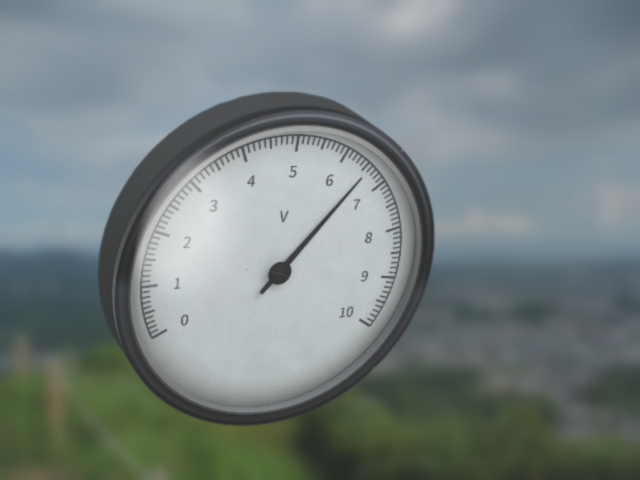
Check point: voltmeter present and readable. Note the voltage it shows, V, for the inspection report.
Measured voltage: 6.5 V
